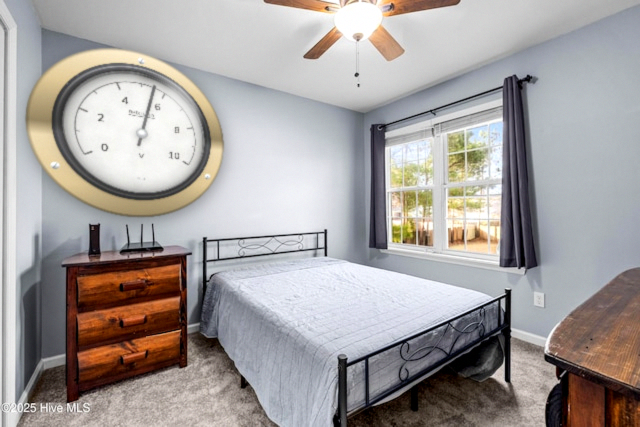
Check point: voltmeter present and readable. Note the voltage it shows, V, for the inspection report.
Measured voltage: 5.5 V
